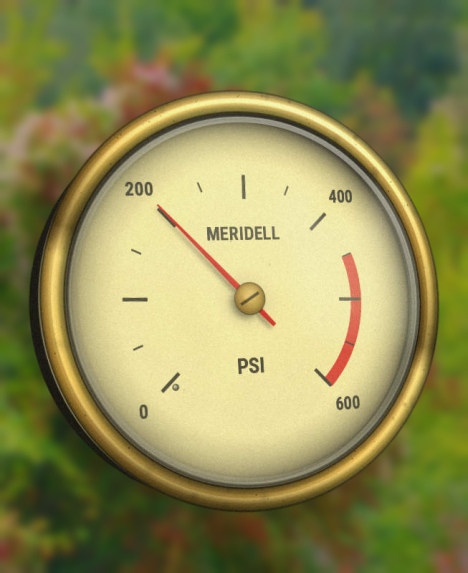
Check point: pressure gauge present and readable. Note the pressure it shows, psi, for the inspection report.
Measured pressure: 200 psi
